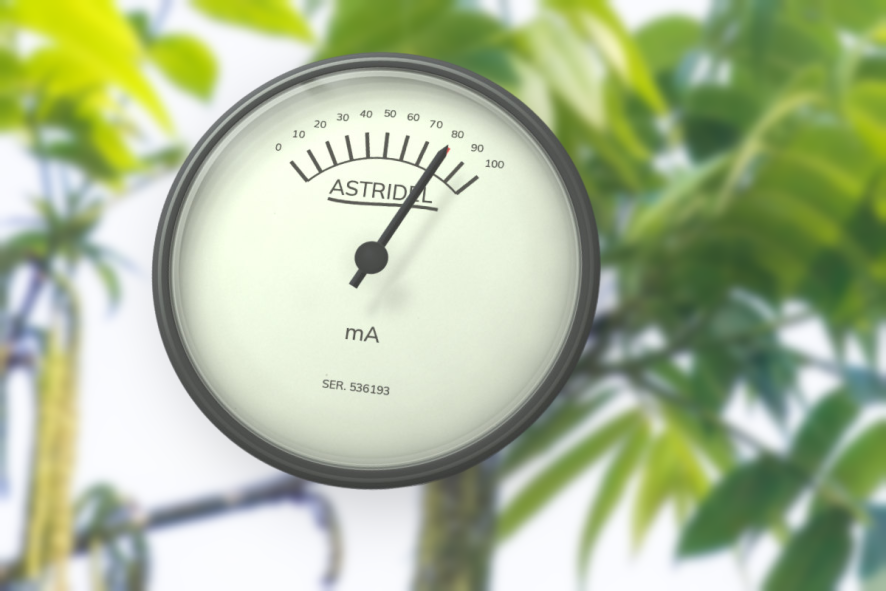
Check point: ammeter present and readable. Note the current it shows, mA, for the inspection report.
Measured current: 80 mA
